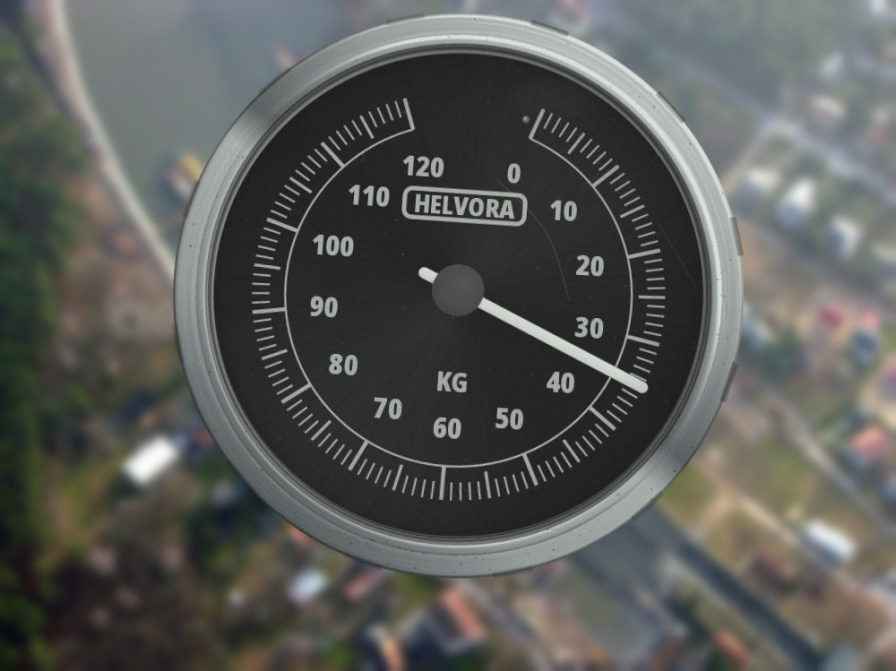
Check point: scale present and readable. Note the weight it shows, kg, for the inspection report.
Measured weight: 35 kg
